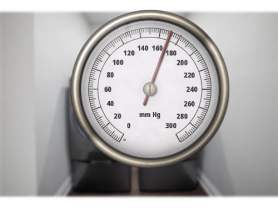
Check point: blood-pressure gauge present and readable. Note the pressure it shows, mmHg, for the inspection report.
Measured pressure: 170 mmHg
